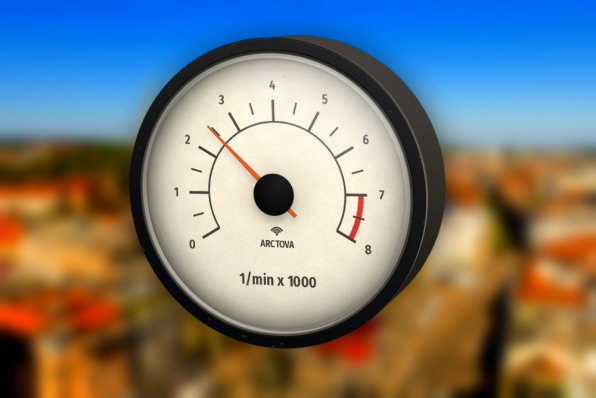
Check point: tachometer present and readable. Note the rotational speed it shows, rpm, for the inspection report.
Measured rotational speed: 2500 rpm
